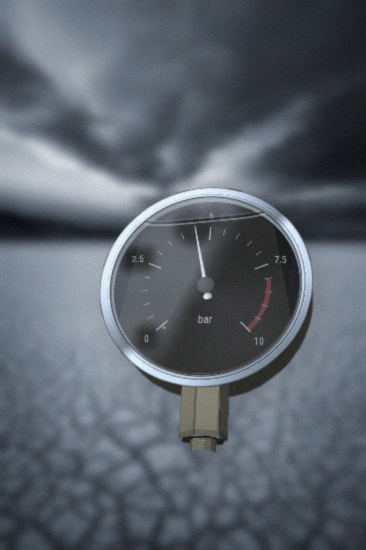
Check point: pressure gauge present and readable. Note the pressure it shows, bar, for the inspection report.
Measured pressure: 4.5 bar
